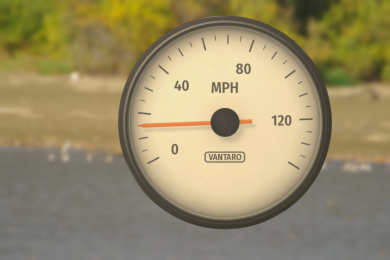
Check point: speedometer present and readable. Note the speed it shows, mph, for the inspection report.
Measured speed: 15 mph
